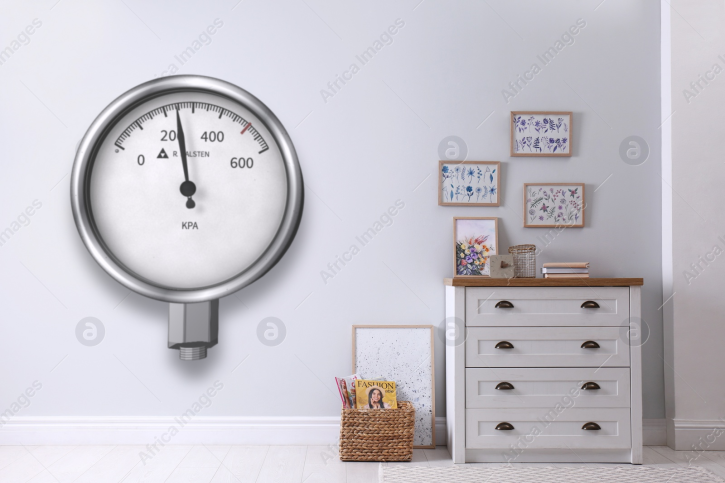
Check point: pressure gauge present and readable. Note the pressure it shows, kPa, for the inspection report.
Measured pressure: 250 kPa
